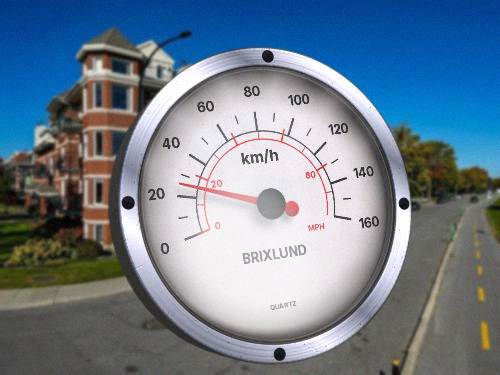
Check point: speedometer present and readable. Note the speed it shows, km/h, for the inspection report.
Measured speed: 25 km/h
